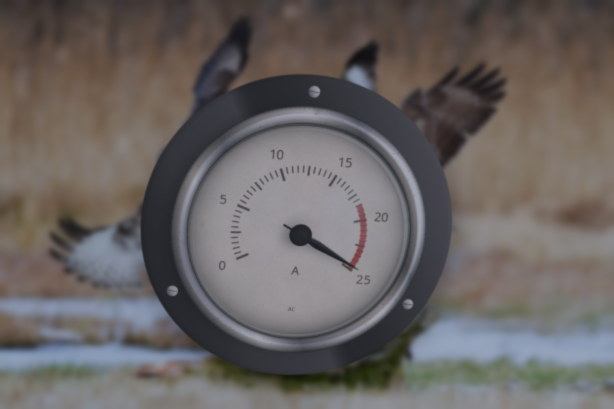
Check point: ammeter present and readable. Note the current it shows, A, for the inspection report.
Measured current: 24.5 A
